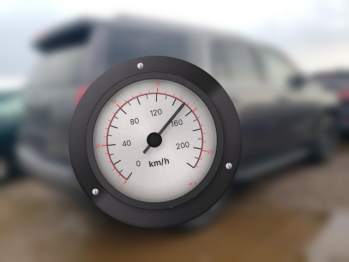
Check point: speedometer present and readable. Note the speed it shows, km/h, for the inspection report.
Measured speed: 150 km/h
